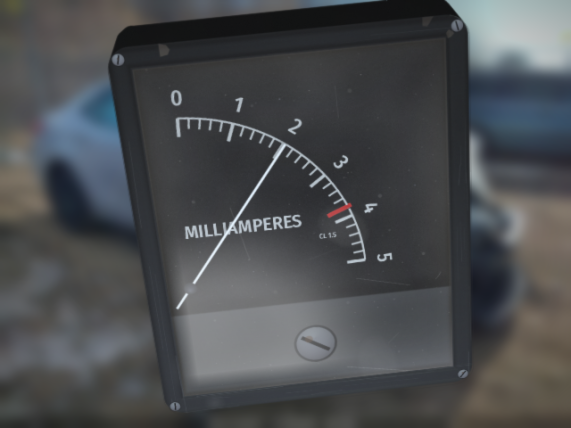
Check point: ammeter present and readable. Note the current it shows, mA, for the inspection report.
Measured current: 2 mA
